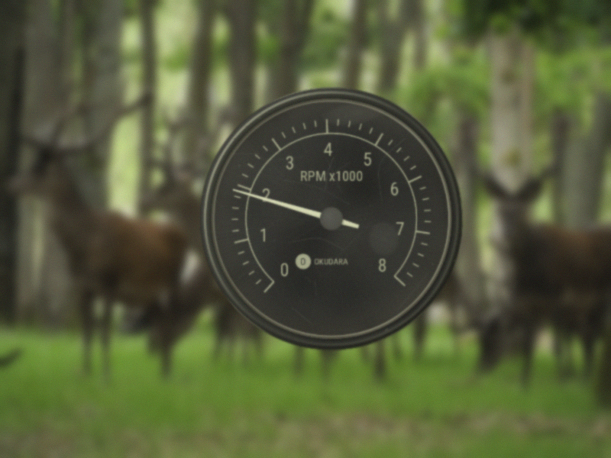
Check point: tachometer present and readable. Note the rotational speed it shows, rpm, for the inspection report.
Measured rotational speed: 1900 rpm
